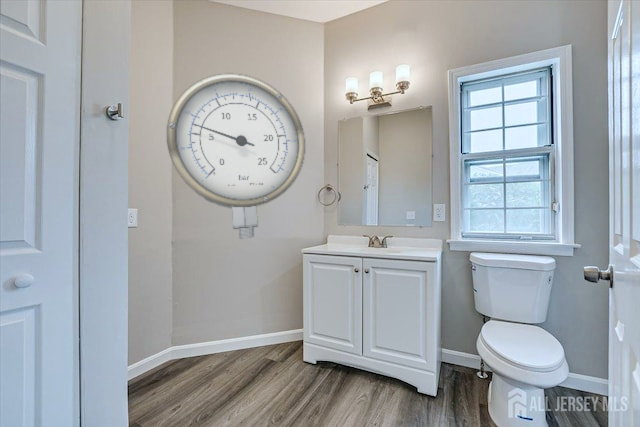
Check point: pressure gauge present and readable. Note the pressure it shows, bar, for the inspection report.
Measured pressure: 6 bar
